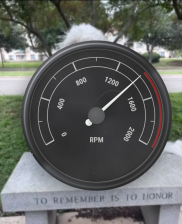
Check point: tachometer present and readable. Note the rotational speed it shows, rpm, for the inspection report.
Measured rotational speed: 1400 rpm
